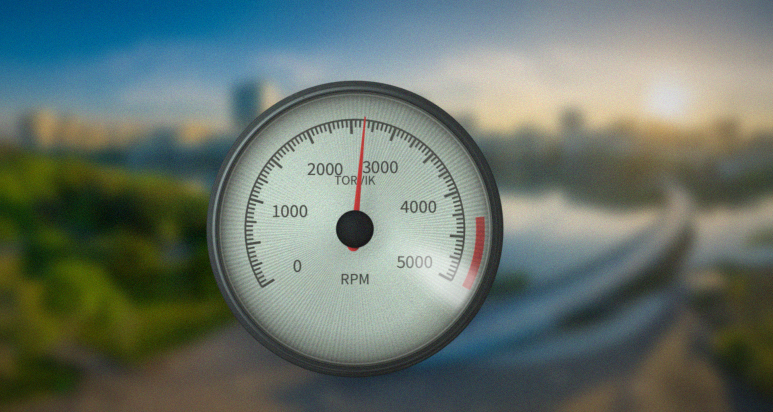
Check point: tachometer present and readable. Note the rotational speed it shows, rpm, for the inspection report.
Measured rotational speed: 2650 rpm
